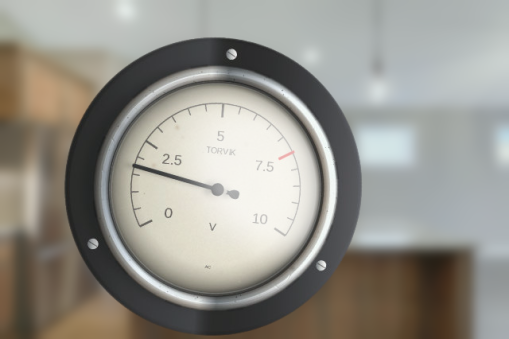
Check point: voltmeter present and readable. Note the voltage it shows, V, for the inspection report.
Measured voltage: 1.75 V
